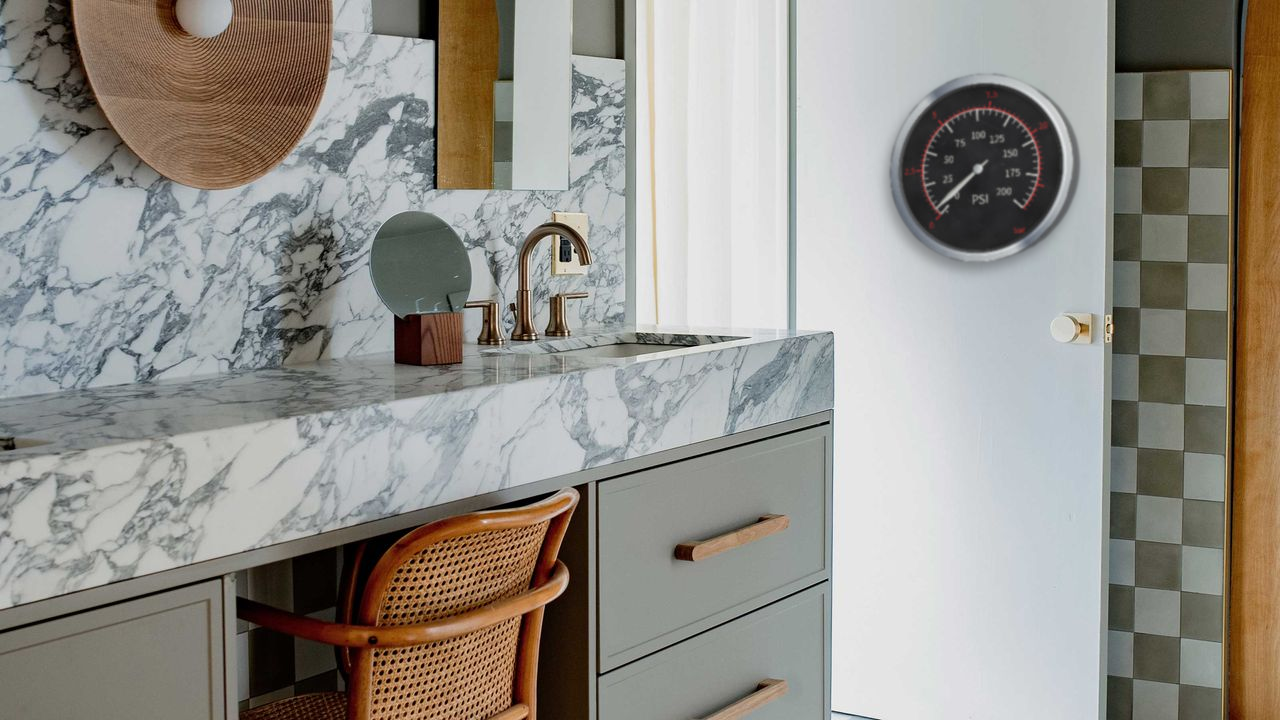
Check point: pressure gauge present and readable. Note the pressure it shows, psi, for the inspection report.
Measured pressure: 5 psi
